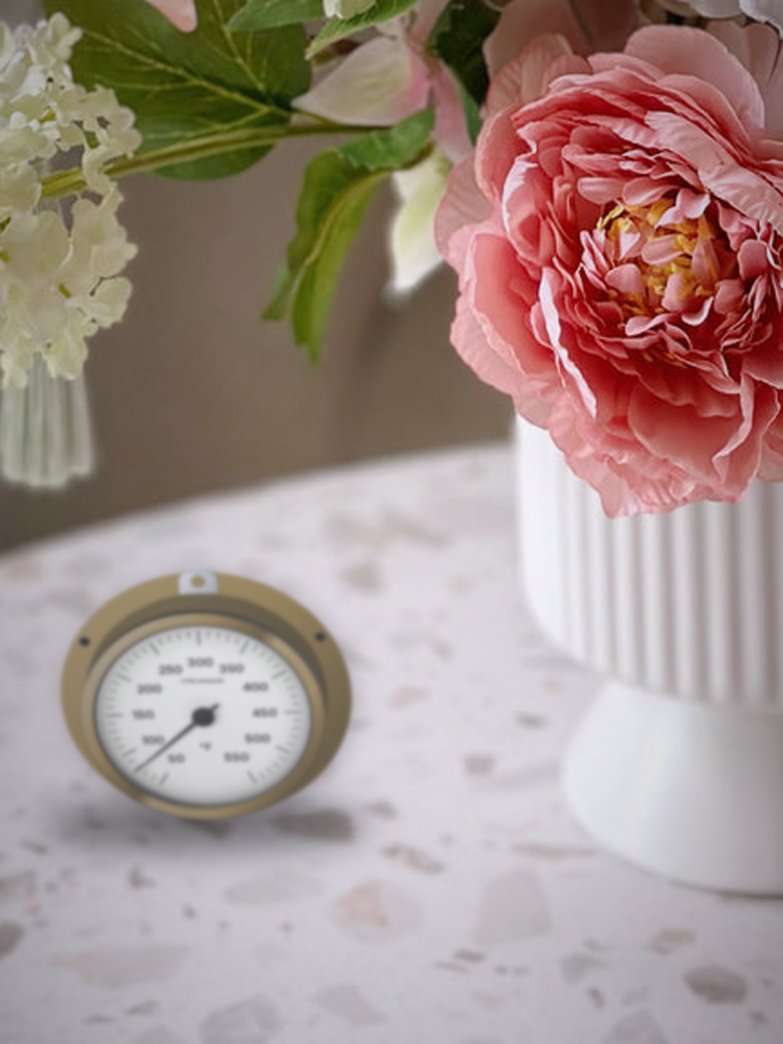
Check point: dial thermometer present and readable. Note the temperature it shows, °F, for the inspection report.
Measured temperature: 80 °F
